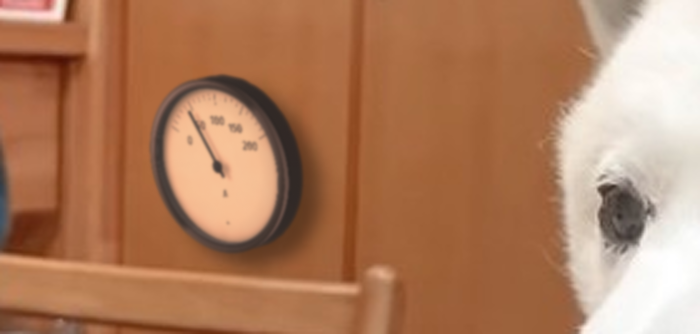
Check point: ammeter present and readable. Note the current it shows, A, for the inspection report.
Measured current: 50 A
